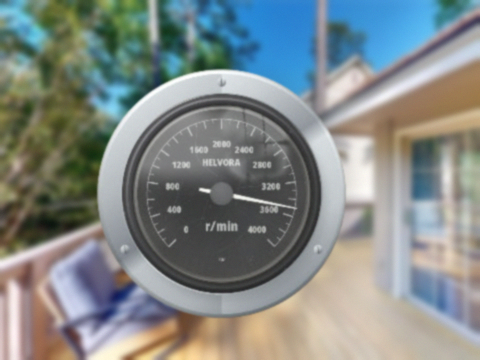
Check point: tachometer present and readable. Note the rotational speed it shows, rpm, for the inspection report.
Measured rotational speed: 3500 rpm
